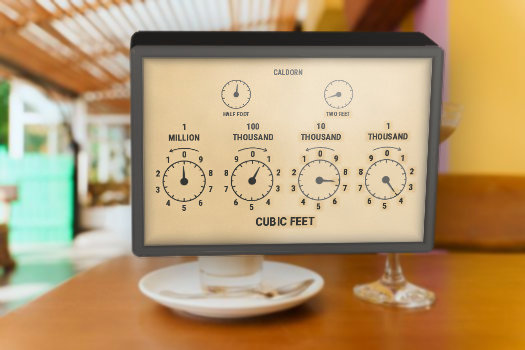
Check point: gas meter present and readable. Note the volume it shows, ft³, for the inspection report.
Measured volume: 7400 ft³
